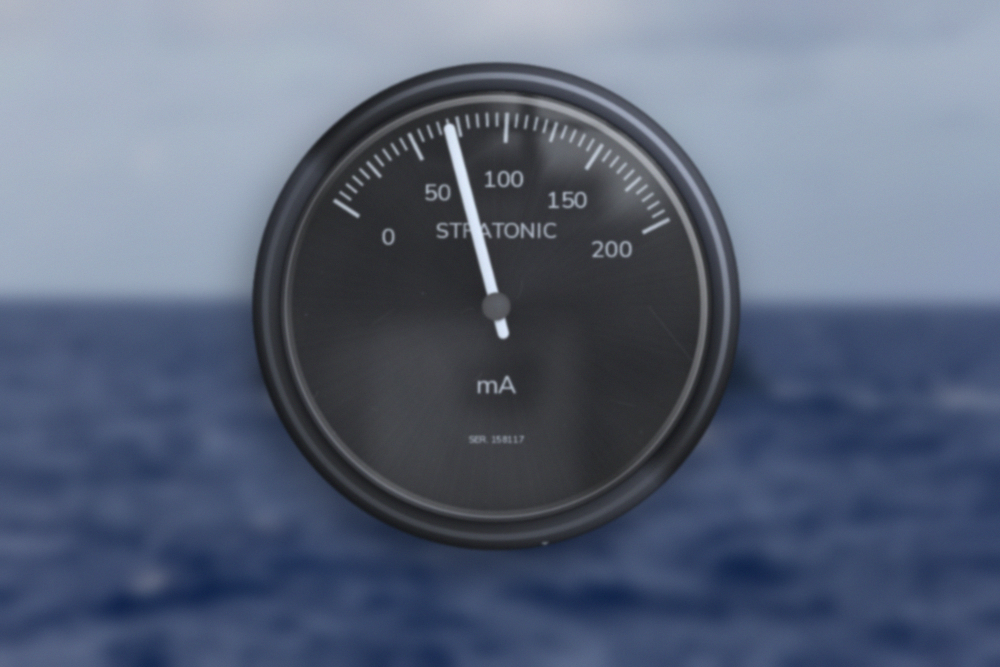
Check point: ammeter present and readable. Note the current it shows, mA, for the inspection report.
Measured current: 70 mA
